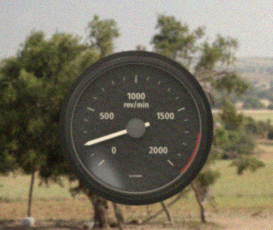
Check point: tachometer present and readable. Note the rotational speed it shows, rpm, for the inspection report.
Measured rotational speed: 200 rpm
